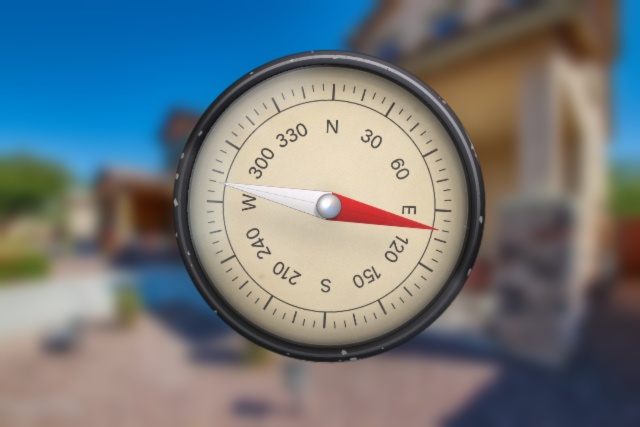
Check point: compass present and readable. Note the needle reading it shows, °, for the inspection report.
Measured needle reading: 100 °
